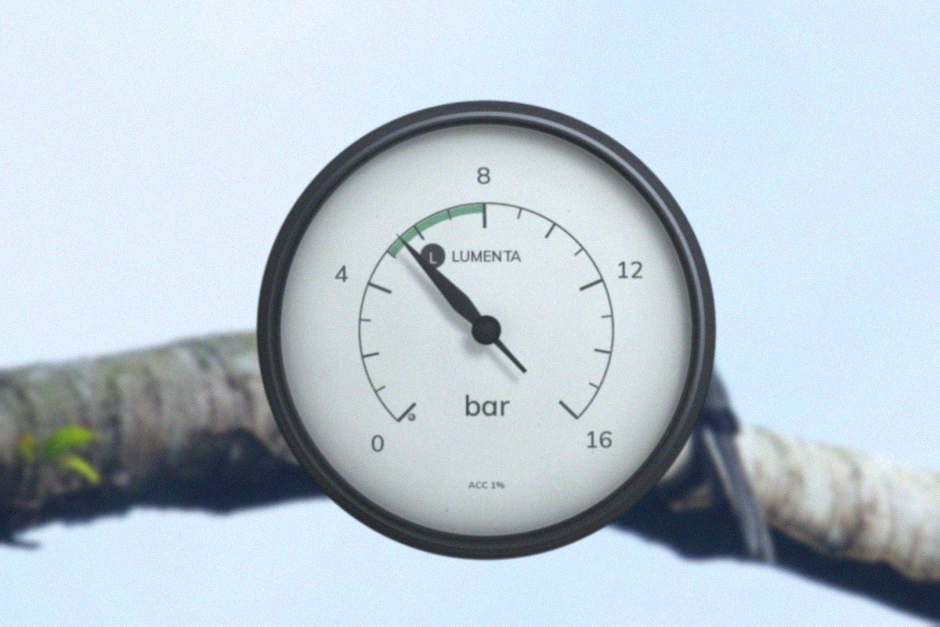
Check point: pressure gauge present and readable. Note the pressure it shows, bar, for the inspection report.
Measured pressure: 5.5 bar
